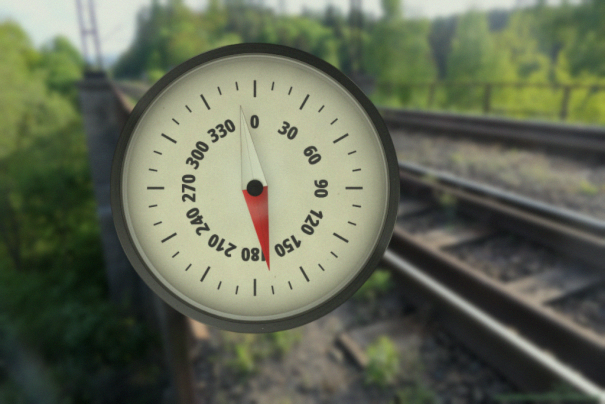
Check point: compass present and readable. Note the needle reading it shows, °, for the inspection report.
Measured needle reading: 170 °
